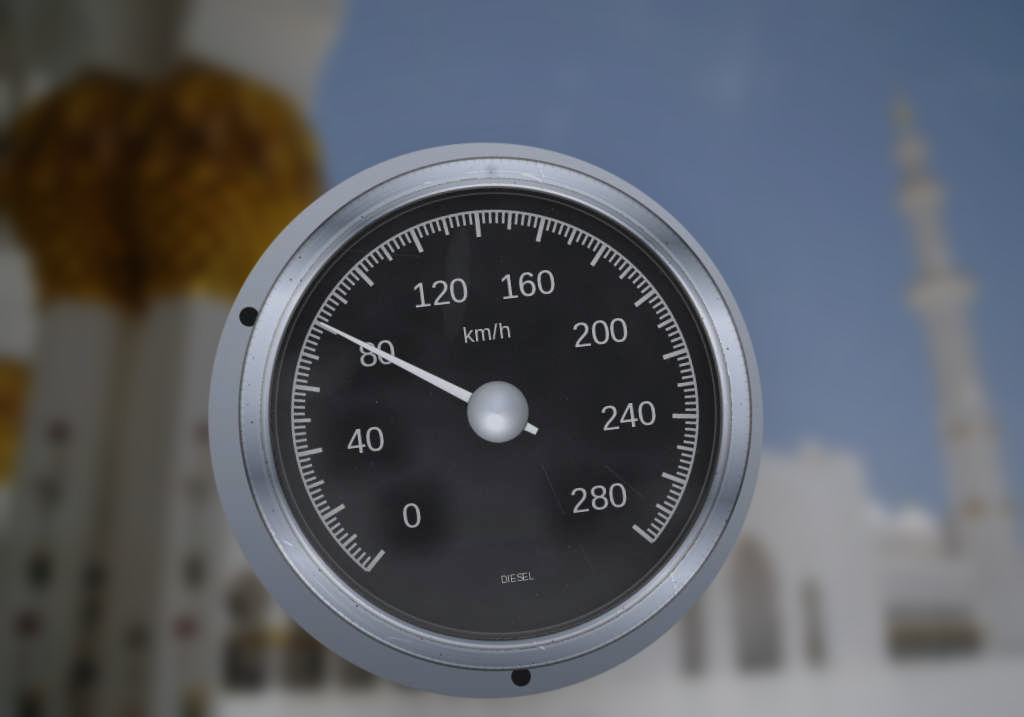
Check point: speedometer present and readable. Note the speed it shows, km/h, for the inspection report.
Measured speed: 80 km/h
